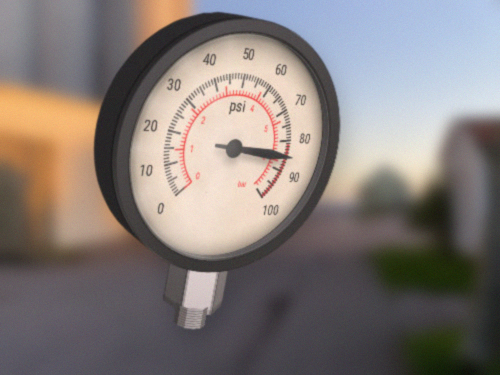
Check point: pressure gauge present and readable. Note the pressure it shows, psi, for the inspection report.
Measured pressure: 85 psi
